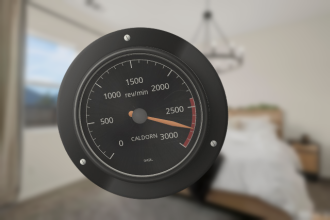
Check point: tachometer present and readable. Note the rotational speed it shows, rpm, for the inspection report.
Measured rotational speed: 2750 rpm
